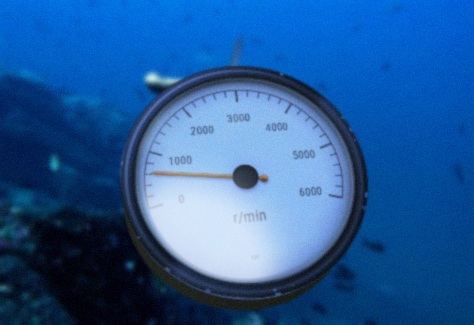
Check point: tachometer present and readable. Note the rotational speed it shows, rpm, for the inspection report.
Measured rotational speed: 600 rpm
